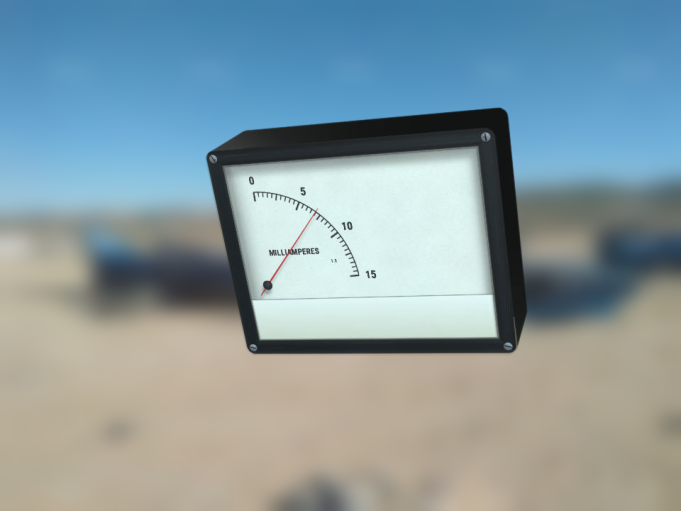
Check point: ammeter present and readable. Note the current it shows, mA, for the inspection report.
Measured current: 7 mA
